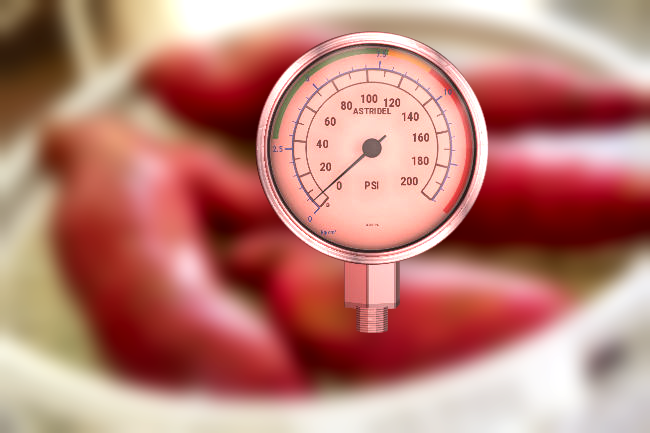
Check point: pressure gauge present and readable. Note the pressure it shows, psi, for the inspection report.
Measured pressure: 5 psi
